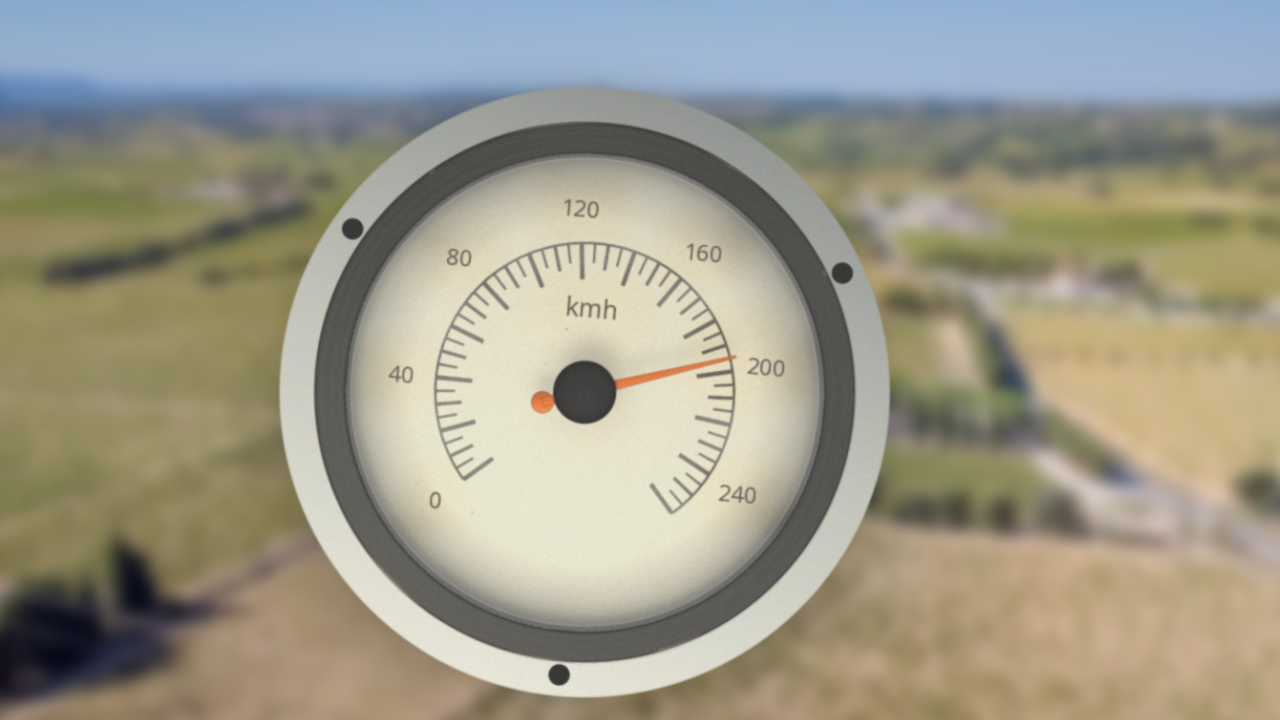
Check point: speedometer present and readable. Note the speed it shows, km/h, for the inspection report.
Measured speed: 195 km/h
